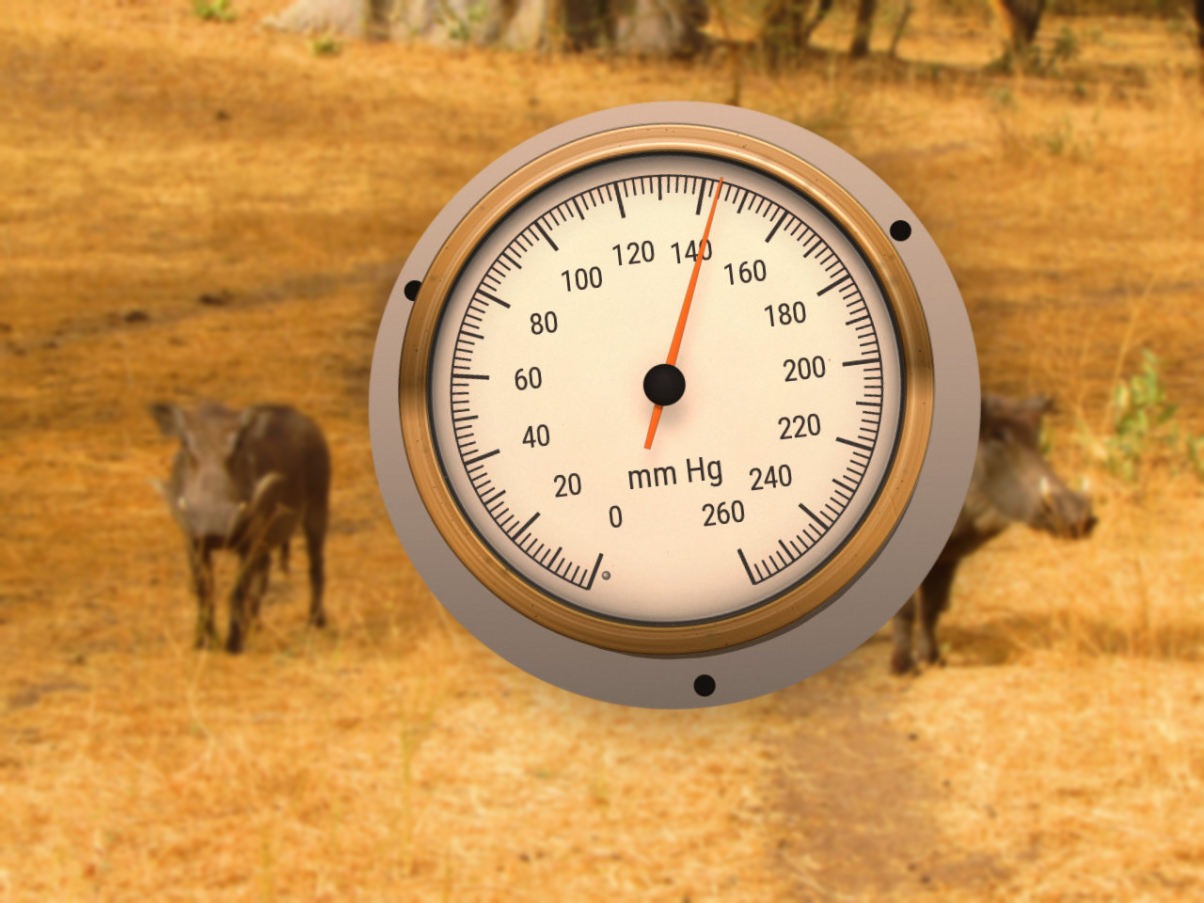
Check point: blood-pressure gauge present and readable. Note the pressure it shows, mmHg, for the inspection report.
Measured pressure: 144 mmHg
